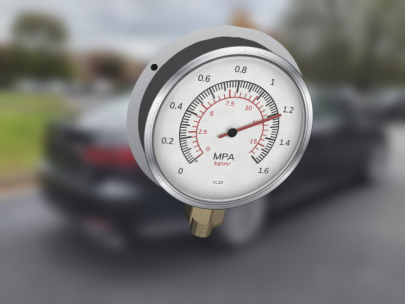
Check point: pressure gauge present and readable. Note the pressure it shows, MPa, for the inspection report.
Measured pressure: 1.2 MPa
